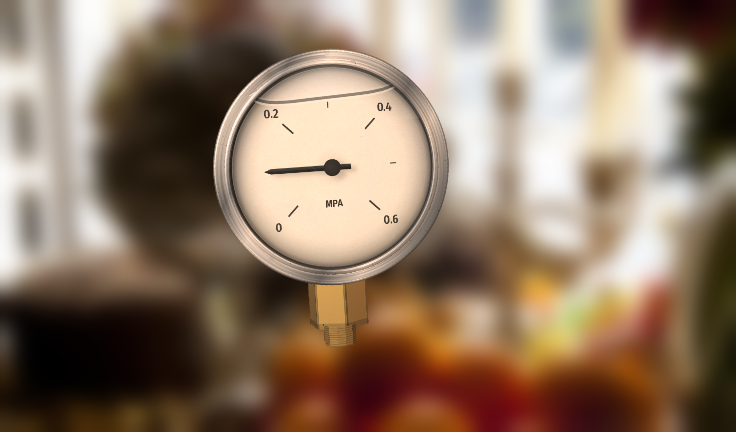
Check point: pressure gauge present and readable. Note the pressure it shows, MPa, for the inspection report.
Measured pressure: 0.1 MPa
